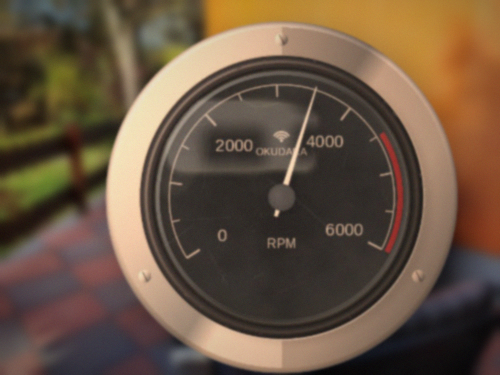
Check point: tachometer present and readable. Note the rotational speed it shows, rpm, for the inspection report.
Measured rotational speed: 3500 rpm
